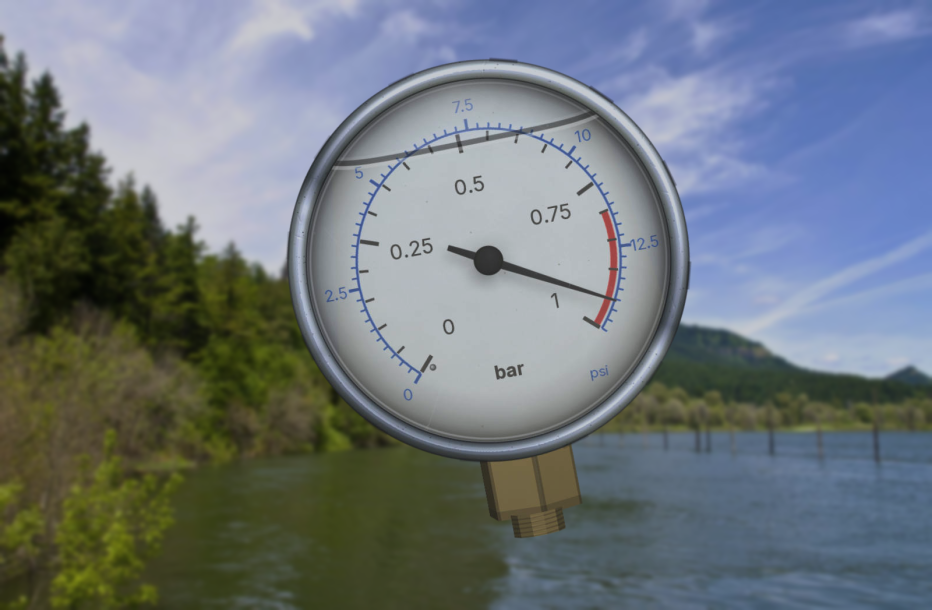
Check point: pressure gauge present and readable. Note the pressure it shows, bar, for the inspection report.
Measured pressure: 0.95 bar
